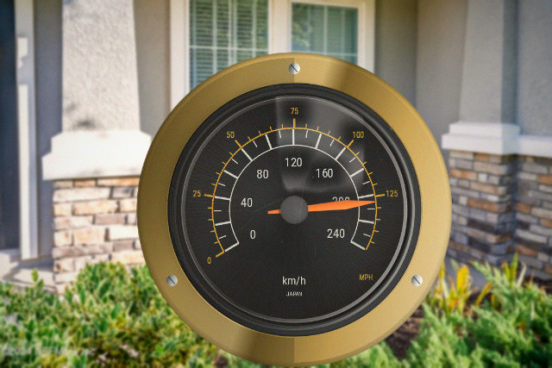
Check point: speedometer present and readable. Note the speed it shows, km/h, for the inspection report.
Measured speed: 205 km/h
